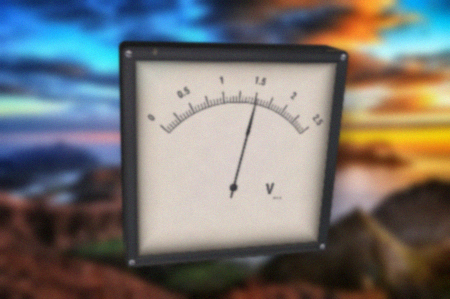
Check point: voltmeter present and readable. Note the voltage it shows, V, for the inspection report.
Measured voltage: 1.5 V
